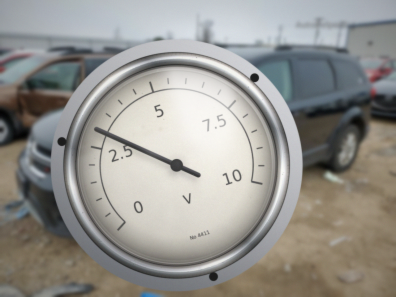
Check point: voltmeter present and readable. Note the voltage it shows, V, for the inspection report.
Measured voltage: 3 V
